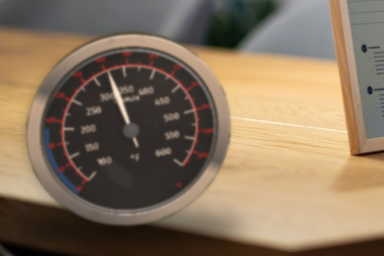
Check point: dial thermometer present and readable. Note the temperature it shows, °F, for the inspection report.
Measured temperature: 325 °F
